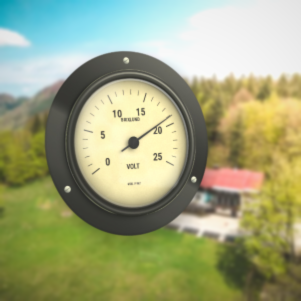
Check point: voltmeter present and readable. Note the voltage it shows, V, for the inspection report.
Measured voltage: 19 V
